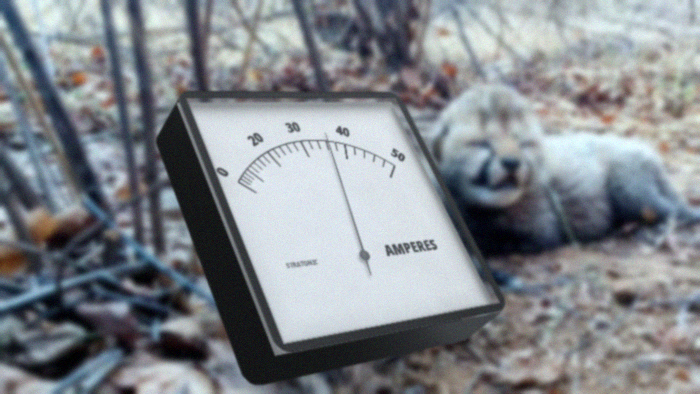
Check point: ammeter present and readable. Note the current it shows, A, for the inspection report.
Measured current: 36 A
